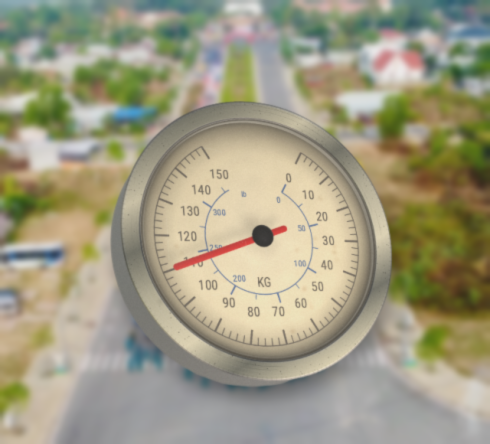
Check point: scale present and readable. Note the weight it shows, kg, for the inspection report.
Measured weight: 110 kg
